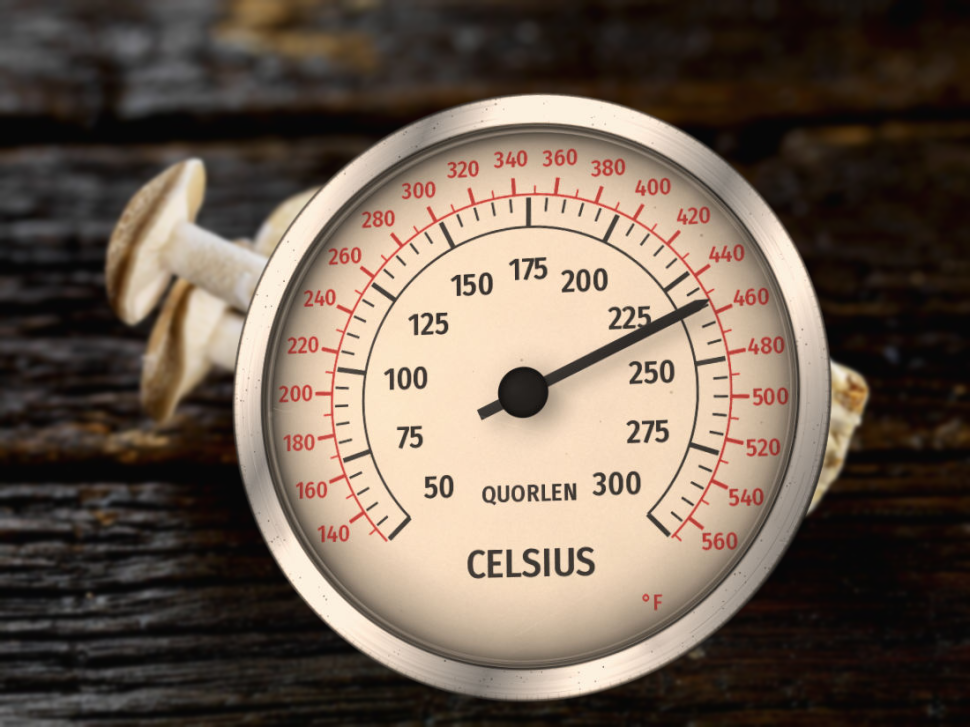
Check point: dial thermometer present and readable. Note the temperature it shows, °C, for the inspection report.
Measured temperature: 235 °C
